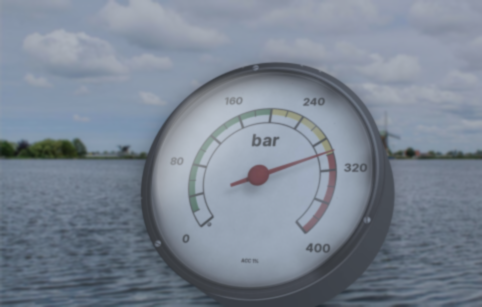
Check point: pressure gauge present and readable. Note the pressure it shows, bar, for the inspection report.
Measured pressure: 300 bar
